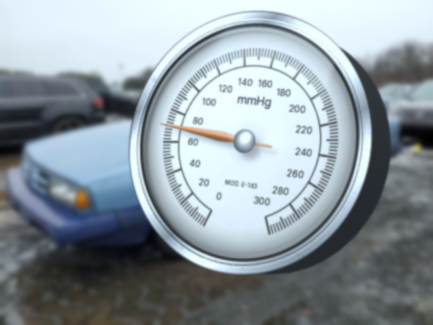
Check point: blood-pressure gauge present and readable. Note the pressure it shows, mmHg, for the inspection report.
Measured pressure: 70 mmHg
